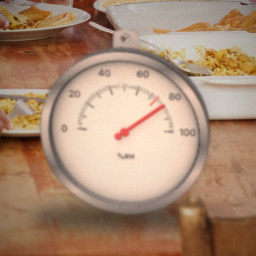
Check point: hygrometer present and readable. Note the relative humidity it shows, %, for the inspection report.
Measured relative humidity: 80 %
